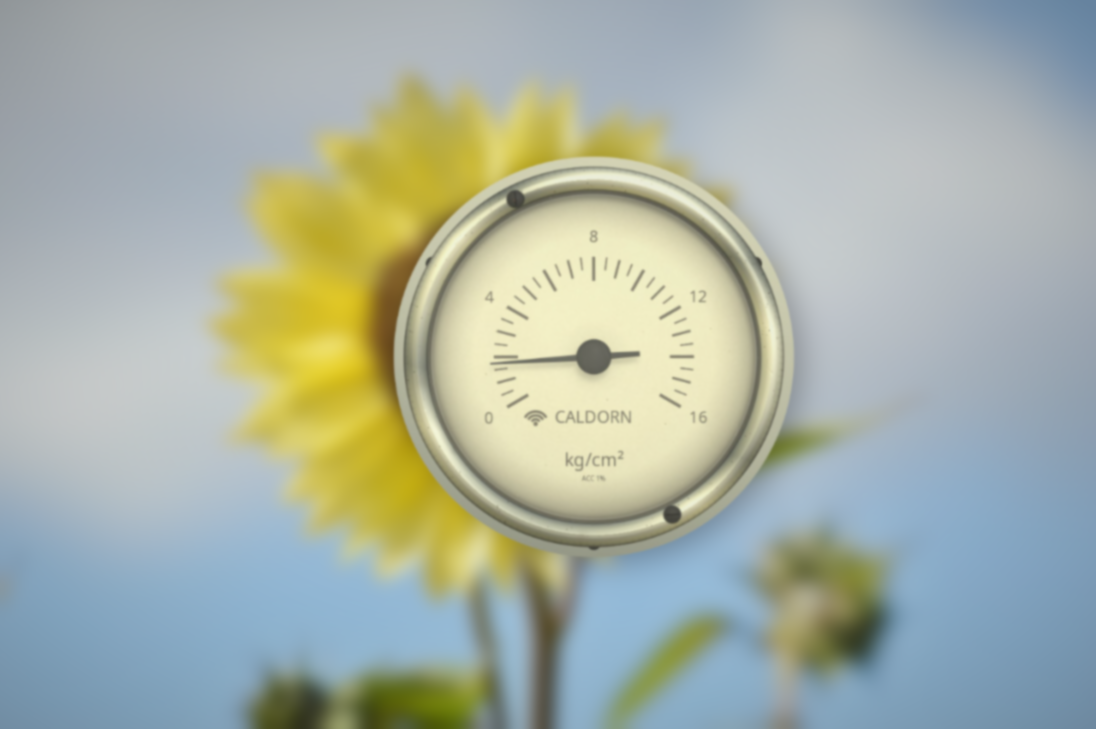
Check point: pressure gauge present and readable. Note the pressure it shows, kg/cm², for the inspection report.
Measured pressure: 1.75 kg/cm²
